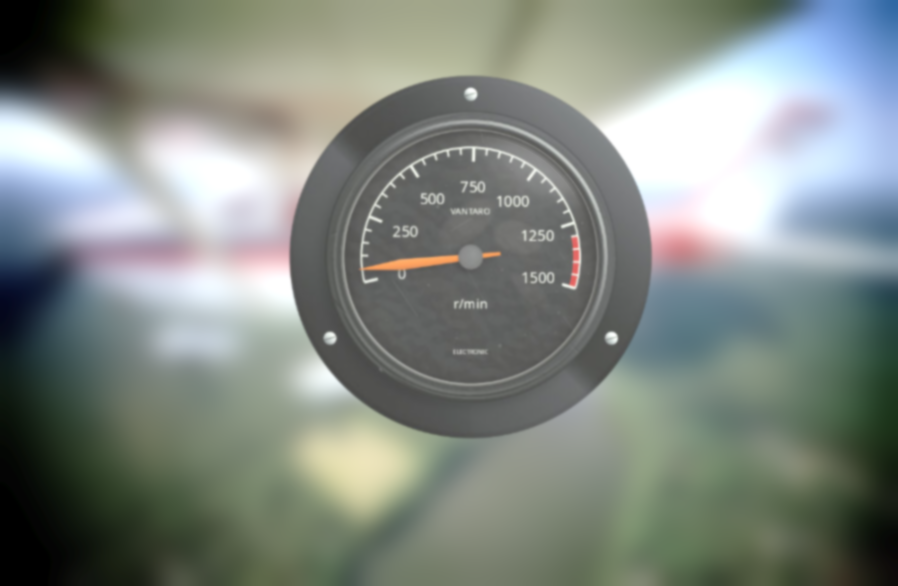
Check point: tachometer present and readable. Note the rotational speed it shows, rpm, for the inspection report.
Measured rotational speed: 50 rpm
